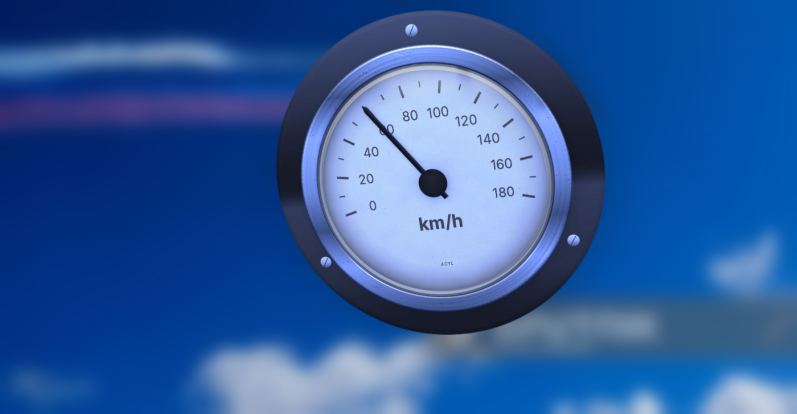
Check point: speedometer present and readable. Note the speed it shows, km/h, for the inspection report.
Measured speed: 60 km/h
